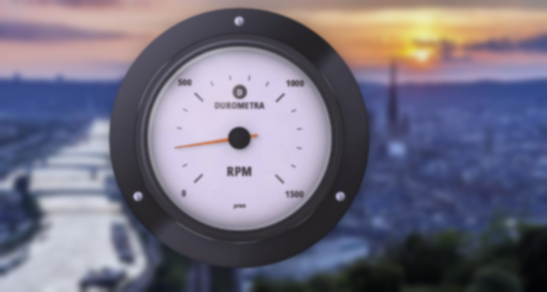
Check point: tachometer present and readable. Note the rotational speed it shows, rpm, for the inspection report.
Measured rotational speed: 200 rpm
